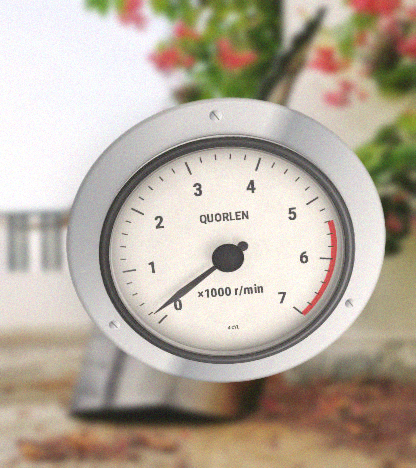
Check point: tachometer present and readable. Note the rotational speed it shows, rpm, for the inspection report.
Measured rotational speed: 200 rpm
